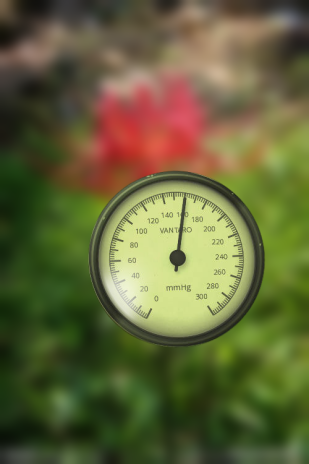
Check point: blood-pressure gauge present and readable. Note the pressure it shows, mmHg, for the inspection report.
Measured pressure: 160 mmHg
